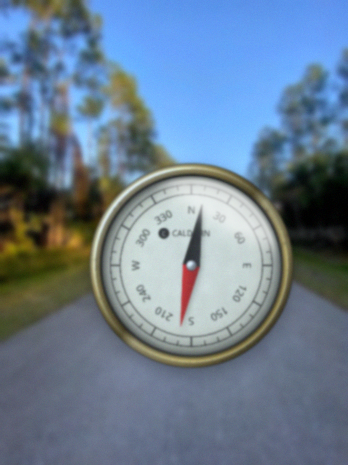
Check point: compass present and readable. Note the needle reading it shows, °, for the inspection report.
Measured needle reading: 190 °
